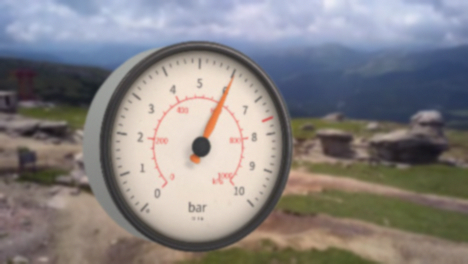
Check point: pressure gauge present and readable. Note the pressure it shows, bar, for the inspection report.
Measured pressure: 6 bar
